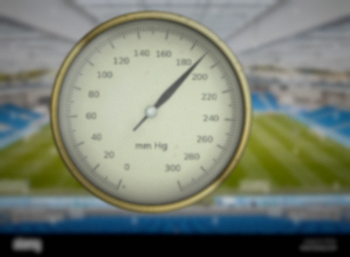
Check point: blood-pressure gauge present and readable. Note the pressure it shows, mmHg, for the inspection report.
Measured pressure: 190 mmHg
